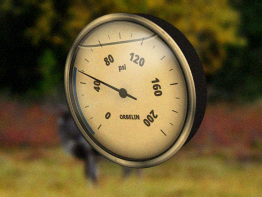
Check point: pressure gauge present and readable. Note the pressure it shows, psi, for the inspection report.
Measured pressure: 50 psi
